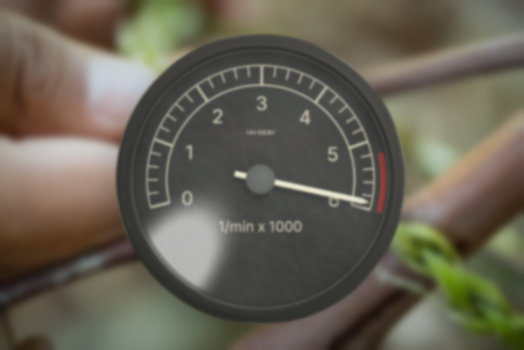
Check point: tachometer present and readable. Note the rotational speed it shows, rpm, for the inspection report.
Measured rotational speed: 5900 rpm
